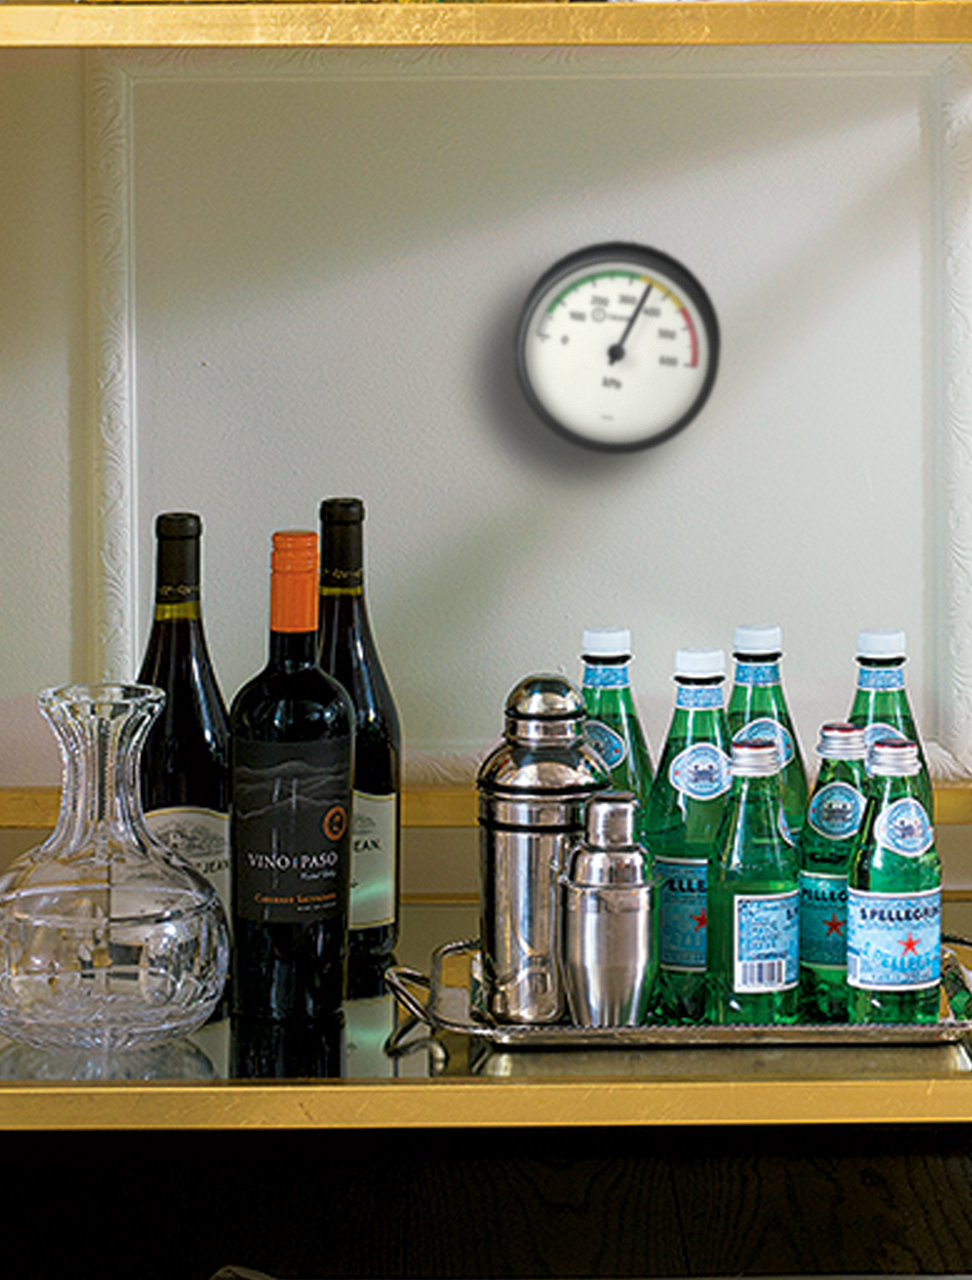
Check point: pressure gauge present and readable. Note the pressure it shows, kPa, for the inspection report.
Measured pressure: 350 kPa
